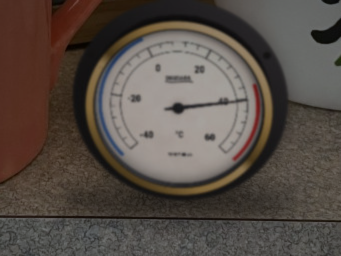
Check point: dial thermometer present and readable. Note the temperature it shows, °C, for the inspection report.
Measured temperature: 40 °C
